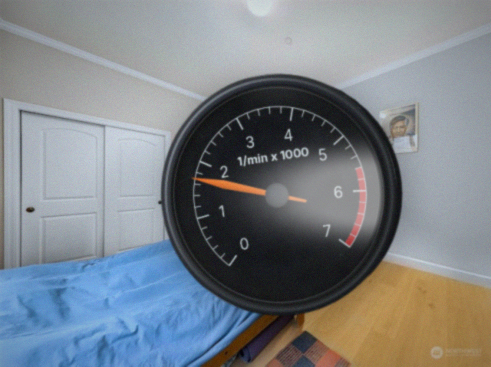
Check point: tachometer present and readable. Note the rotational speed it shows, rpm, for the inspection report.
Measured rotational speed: 1700 rpm
